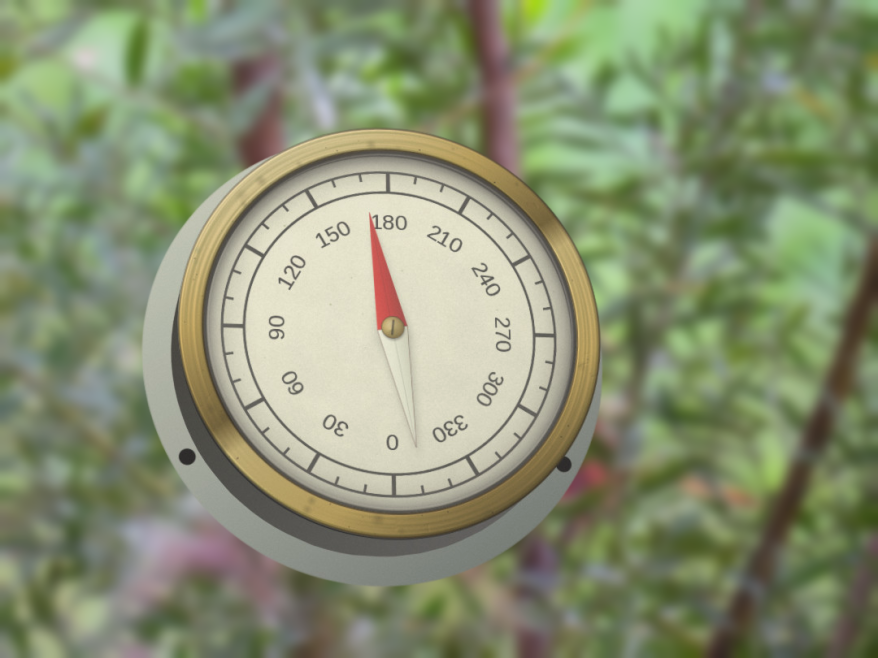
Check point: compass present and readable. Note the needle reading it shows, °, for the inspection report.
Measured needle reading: 170 °
